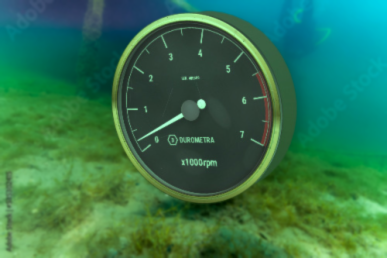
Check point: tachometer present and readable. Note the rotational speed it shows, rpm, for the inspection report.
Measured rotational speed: 250 rpm
